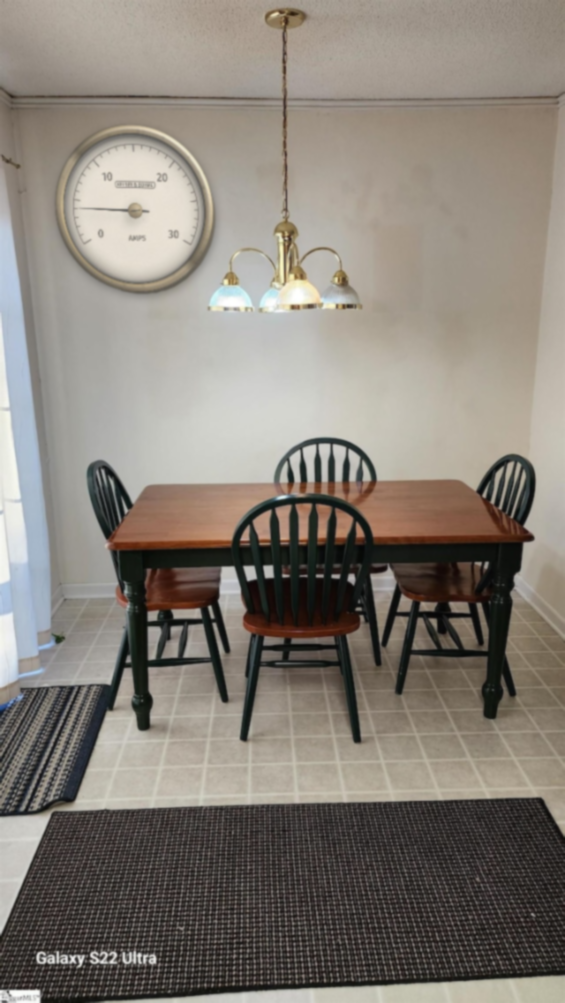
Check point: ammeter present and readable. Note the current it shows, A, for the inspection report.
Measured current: 4 A
